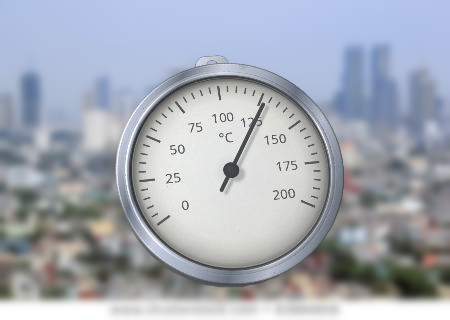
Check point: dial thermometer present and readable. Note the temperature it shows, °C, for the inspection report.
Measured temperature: 127.5 °C
